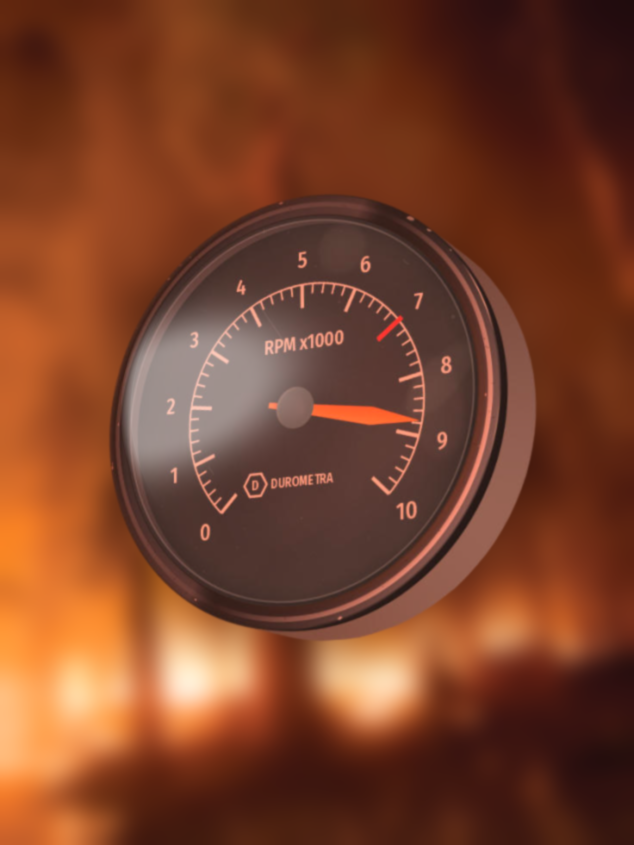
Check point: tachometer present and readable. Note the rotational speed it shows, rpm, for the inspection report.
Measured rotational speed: 8800 rpm
